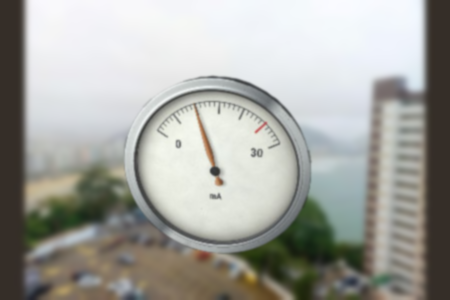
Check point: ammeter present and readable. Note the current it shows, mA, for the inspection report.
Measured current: 10 mA
